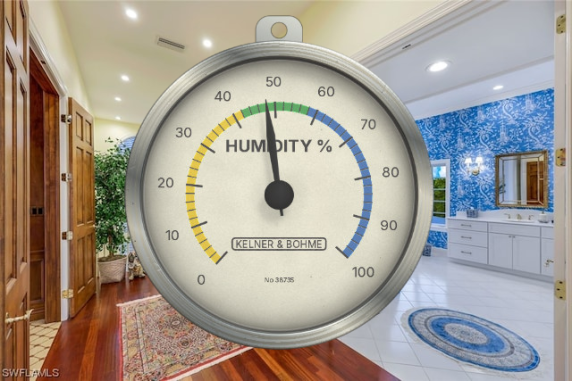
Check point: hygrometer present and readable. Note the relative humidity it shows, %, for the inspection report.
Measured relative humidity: 48 %
